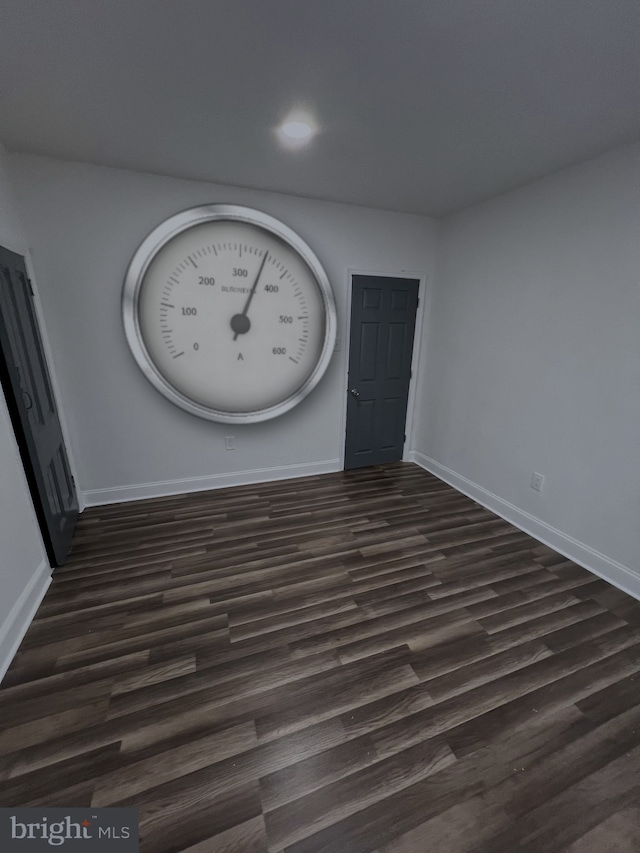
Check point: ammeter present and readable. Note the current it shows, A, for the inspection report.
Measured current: 350 A
